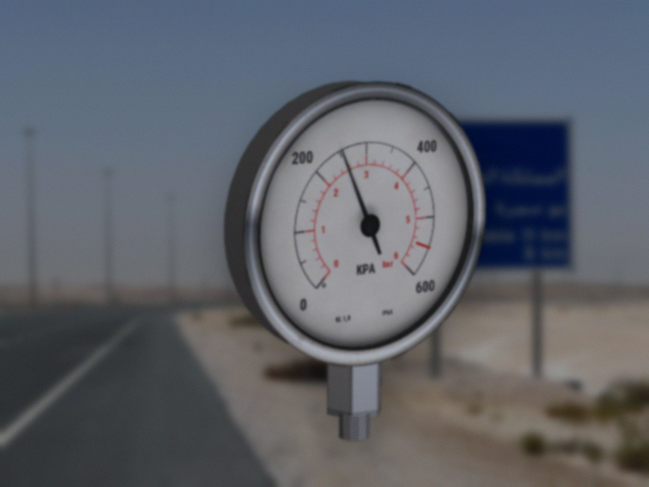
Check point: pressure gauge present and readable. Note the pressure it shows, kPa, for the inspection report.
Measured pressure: 250 kPa
